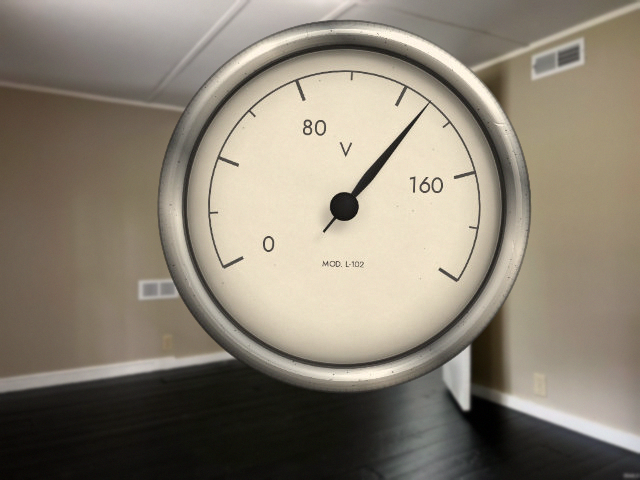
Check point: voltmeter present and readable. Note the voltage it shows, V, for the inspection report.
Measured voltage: 130 V
